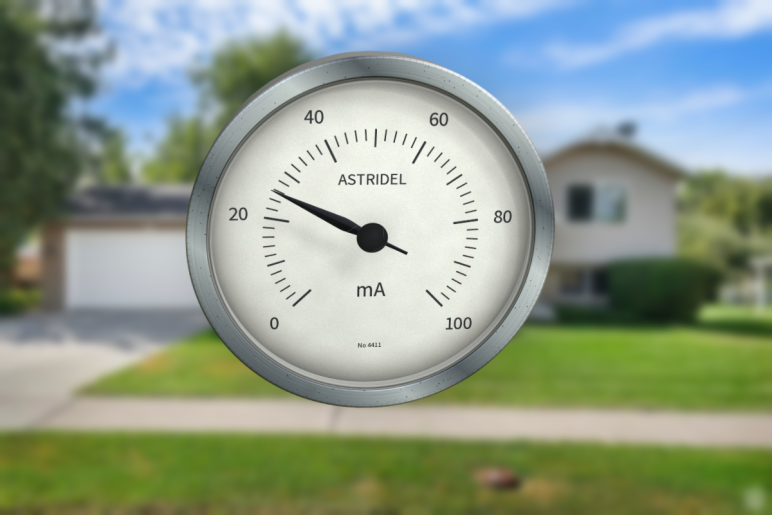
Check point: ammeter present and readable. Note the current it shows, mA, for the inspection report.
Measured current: 26 mA
